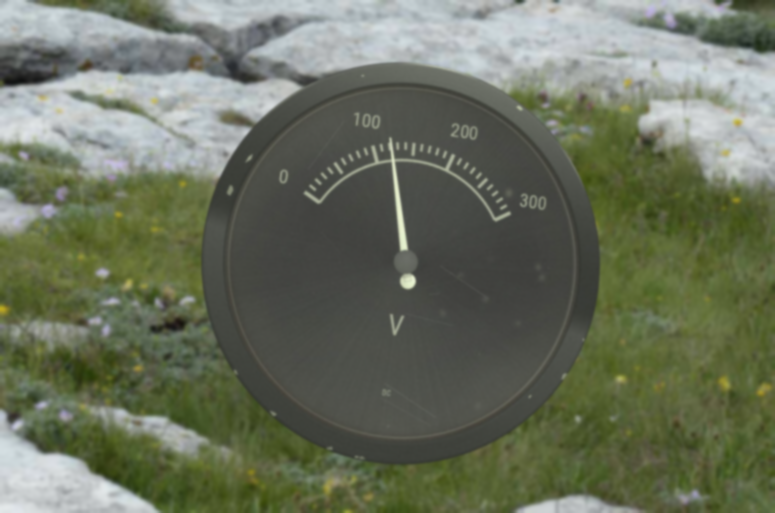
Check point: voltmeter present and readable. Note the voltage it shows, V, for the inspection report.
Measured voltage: 120 V
